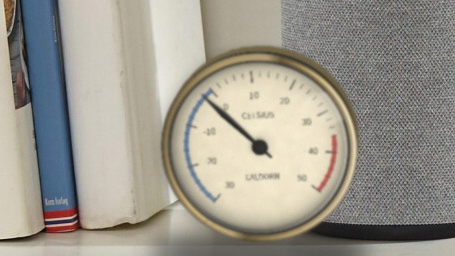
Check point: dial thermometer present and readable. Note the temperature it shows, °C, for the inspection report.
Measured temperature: -2 °C
